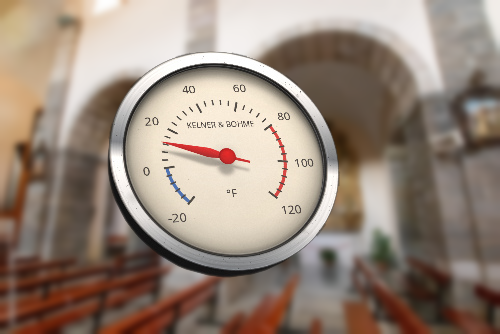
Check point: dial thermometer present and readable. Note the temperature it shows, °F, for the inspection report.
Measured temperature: 12 °F
